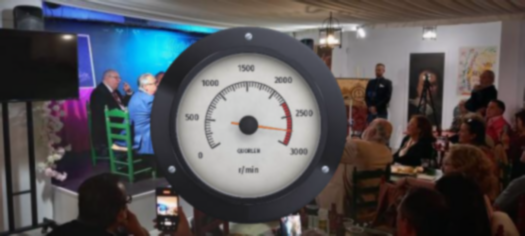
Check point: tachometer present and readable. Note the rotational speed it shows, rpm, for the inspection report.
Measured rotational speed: 2750 rpm
